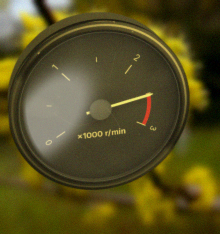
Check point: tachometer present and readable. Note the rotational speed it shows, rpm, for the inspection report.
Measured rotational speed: 2500 rpm
